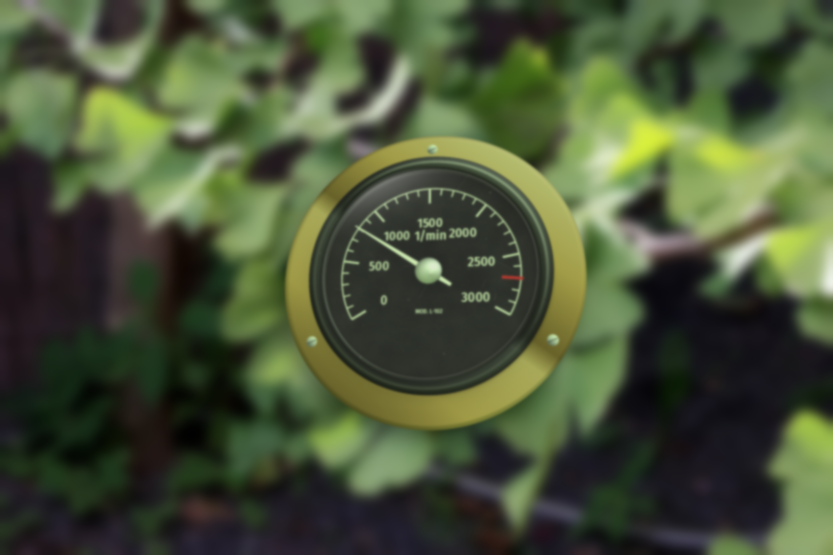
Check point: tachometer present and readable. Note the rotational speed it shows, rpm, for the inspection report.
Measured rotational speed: 800 rpm
